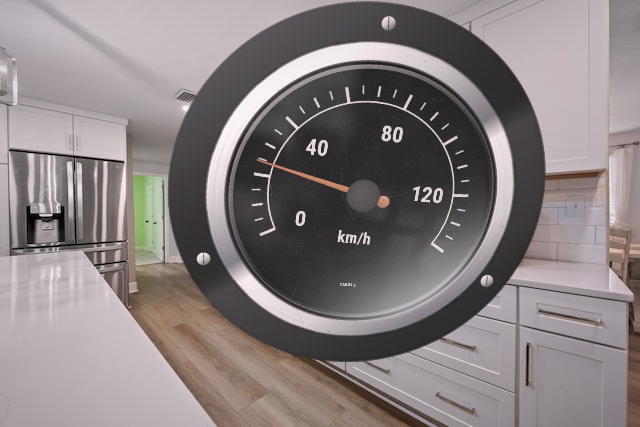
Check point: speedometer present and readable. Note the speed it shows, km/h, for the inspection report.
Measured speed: 25 km/h
